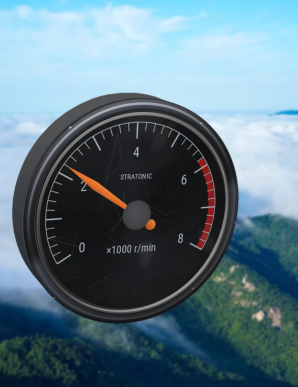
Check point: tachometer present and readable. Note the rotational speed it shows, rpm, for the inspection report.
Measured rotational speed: 2200 rpm
